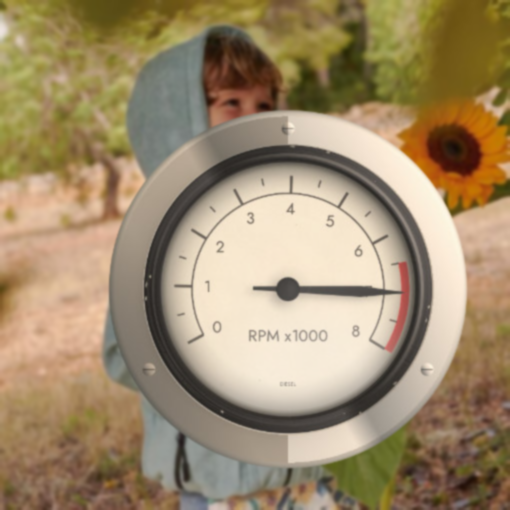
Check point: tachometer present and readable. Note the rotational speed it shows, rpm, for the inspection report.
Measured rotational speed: 7000 rpm
